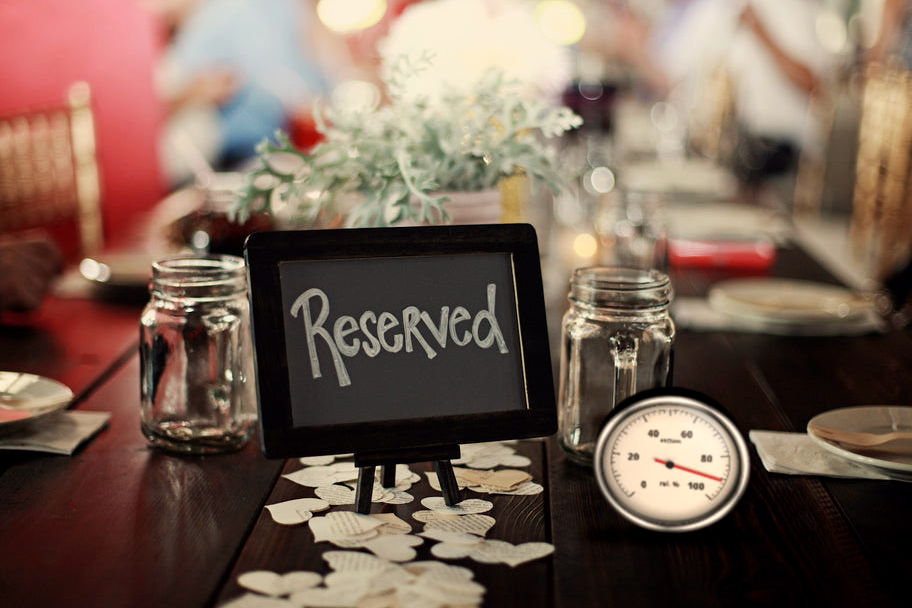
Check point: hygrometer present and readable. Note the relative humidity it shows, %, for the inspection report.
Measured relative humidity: 90 %
